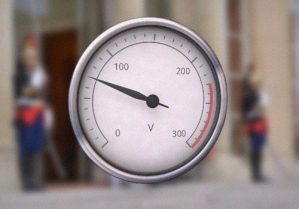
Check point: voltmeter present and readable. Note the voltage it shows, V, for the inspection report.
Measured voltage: 70 V
